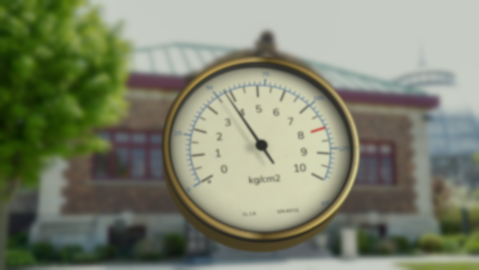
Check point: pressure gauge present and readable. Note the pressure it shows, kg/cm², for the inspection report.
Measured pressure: 3.75 kg/cm²
